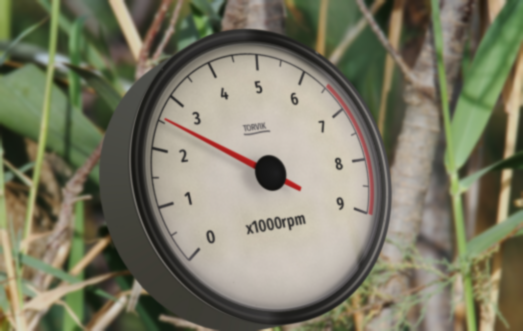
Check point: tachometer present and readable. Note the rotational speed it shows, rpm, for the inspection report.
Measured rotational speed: 2500 rpm
